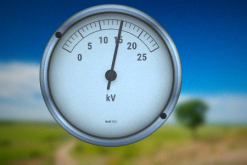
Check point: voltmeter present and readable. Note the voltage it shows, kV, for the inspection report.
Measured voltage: 15 kV
